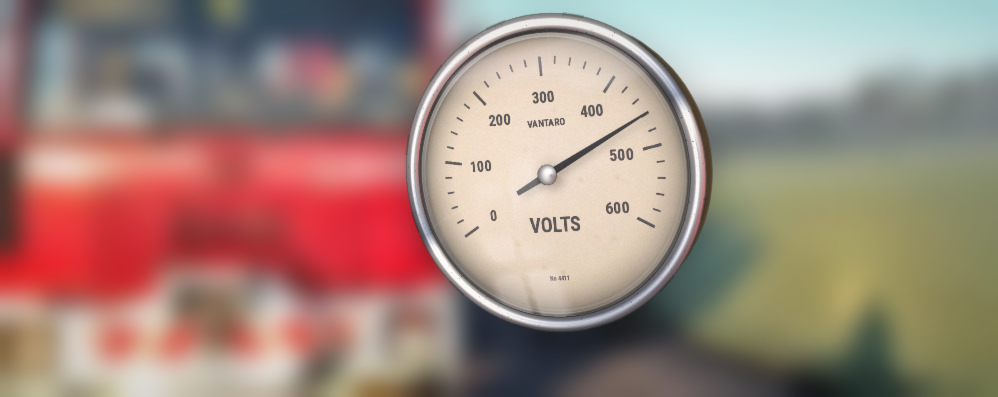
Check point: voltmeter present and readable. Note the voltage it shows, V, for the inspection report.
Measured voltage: 460 V
